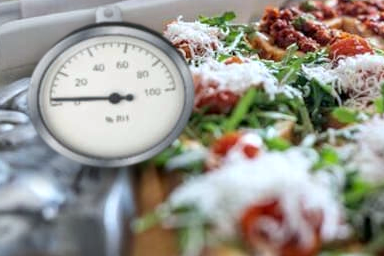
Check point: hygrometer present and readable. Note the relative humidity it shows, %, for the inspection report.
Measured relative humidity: 4 %
